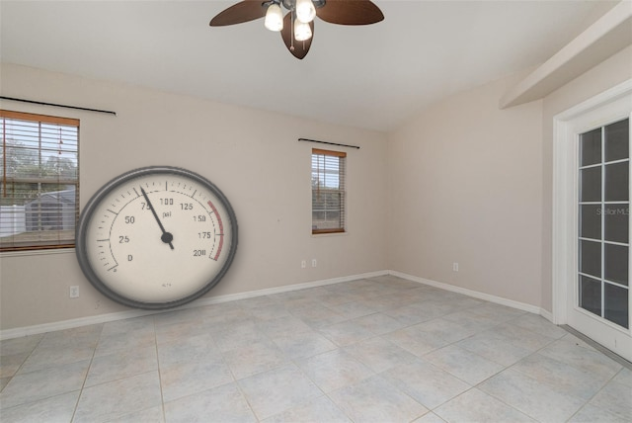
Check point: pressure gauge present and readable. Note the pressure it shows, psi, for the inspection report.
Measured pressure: 80 psi
